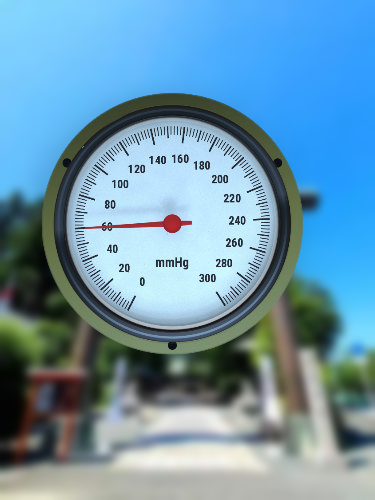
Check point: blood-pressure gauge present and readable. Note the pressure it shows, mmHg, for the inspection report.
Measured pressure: 60 mmHg
